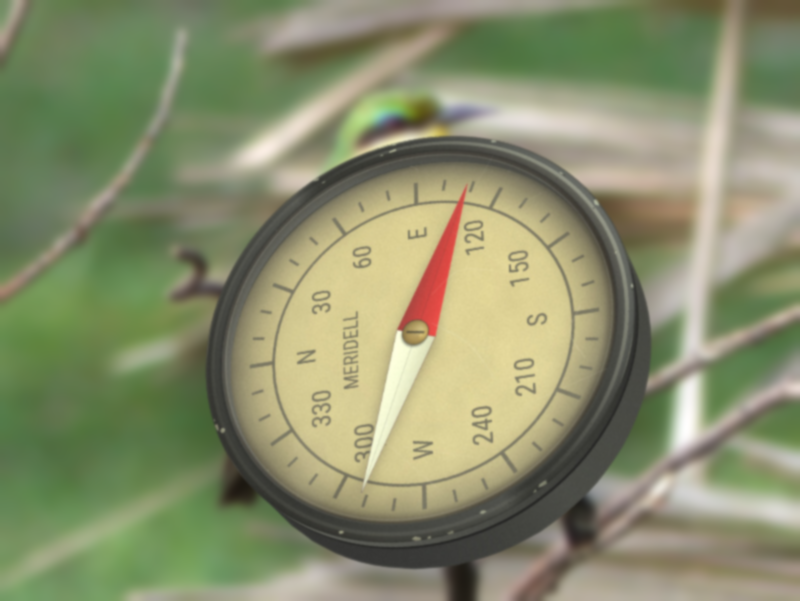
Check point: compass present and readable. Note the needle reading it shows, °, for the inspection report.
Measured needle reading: 110 °
